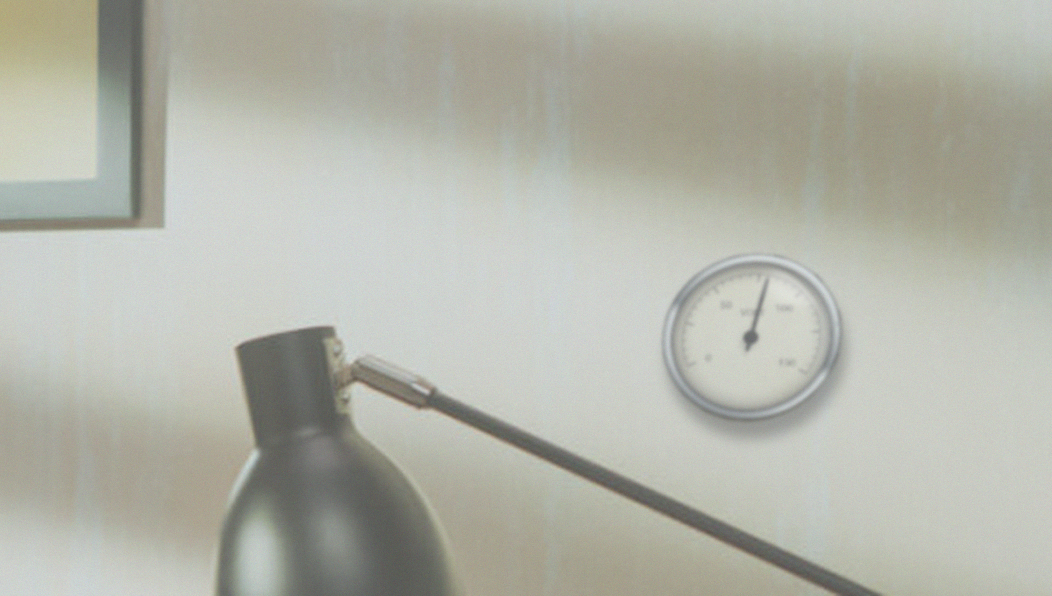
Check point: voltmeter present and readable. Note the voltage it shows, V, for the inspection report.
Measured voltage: 80 V
